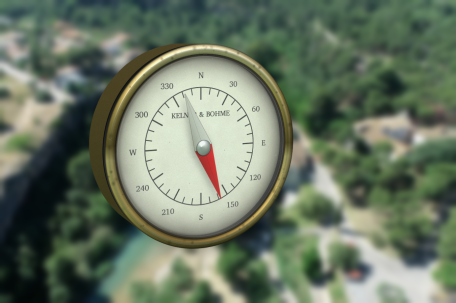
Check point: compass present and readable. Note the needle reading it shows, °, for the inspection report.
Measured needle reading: 160 °
